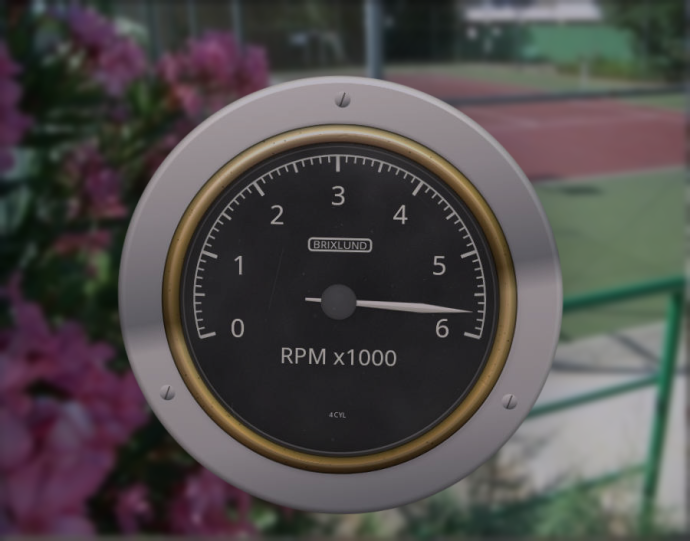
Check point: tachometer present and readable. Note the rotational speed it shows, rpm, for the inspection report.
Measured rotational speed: 5700 rpm
